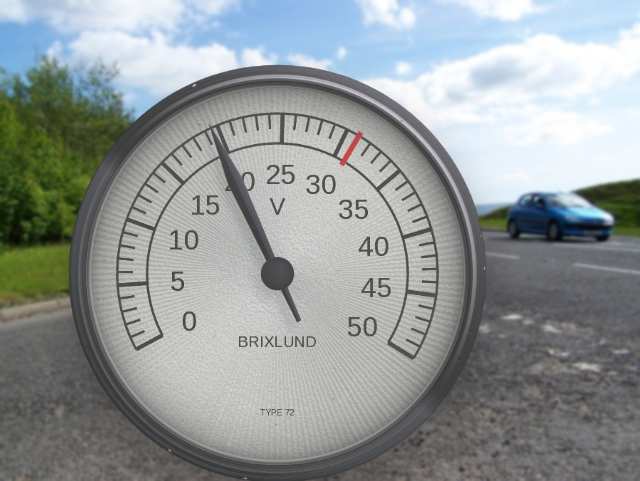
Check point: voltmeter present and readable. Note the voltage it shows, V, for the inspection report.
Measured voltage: 19.5 V
